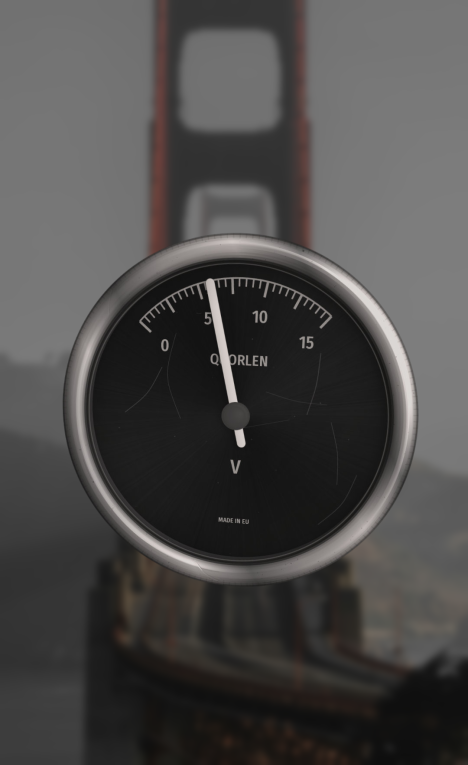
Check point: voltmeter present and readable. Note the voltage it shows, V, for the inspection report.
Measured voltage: 6 V
